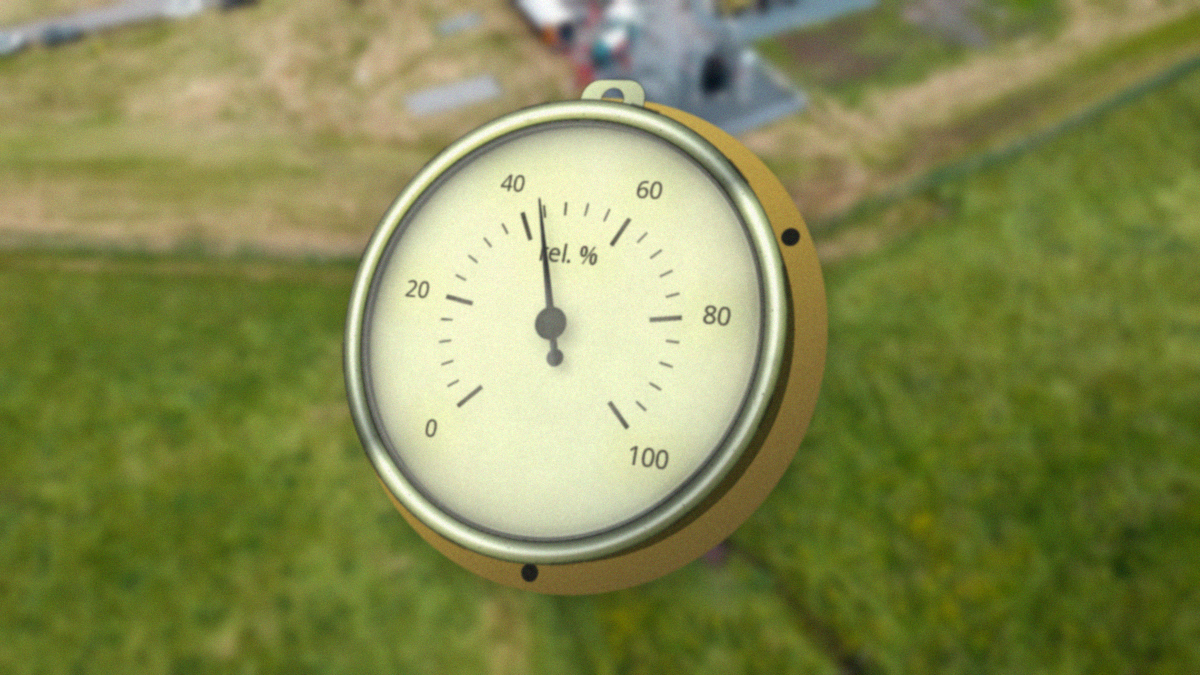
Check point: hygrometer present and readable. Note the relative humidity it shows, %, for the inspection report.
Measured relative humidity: 44 %
